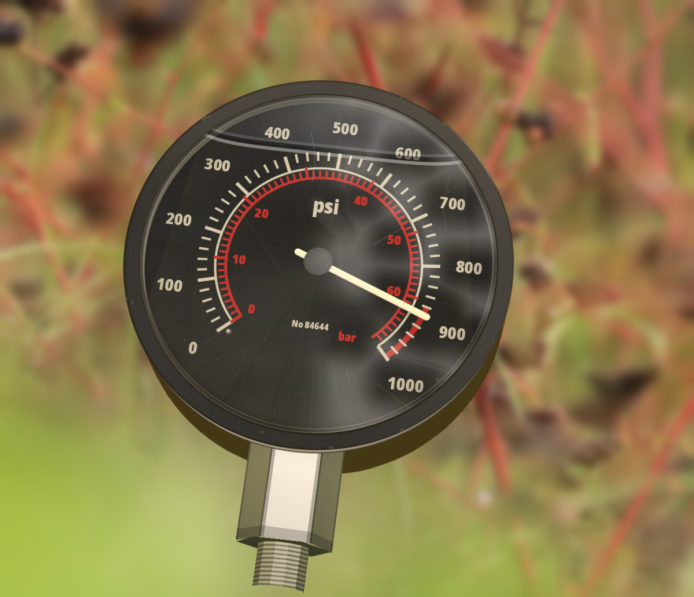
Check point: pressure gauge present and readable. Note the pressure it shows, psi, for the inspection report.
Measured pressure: 900 psi
